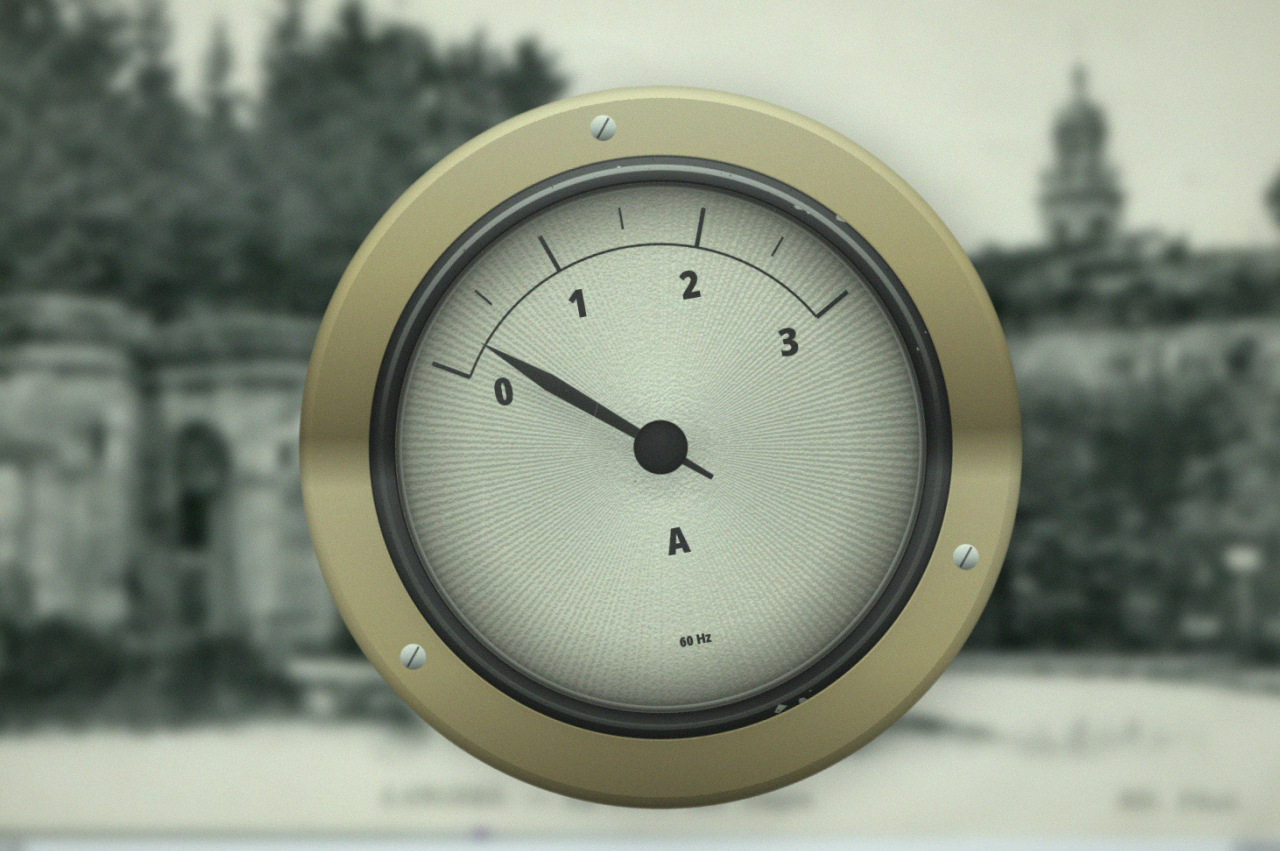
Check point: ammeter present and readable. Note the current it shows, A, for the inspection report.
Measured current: 0.25 A
